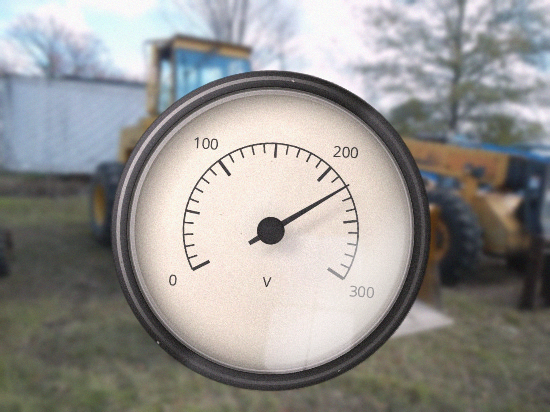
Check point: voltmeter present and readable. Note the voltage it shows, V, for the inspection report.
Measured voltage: 220 V
